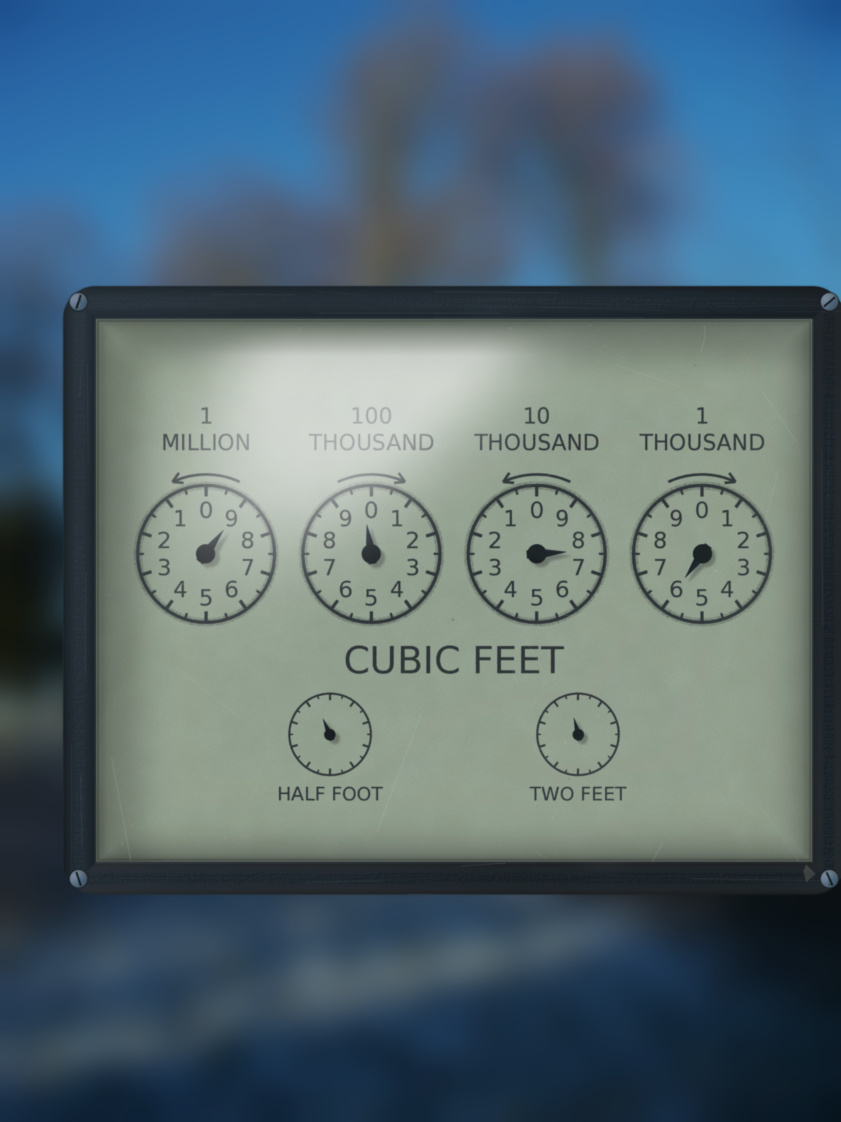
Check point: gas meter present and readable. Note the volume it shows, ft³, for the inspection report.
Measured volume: 897600 ft³
